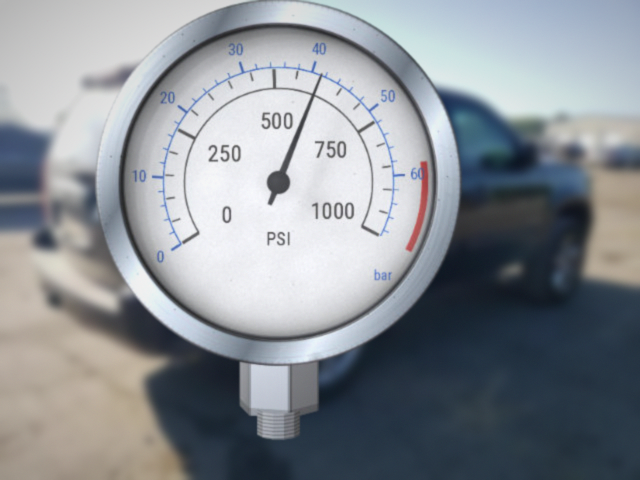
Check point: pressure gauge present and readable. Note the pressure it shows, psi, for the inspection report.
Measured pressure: 600 psi
